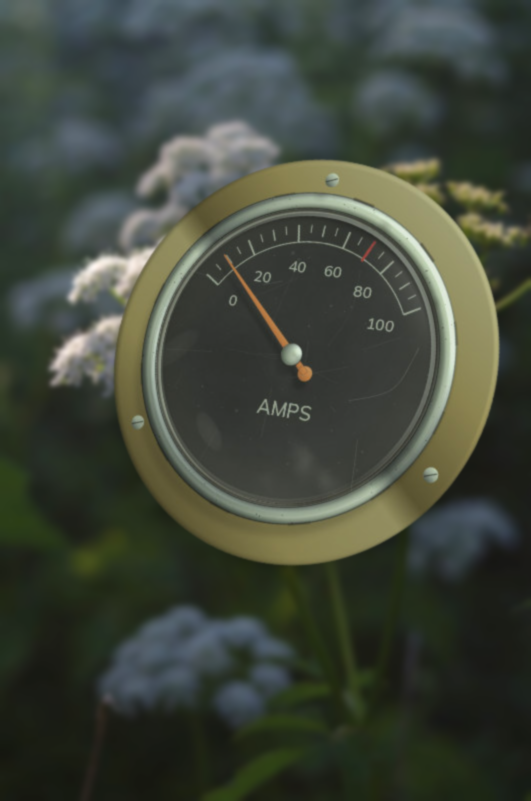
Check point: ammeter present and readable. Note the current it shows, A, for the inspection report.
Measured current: 10 A
